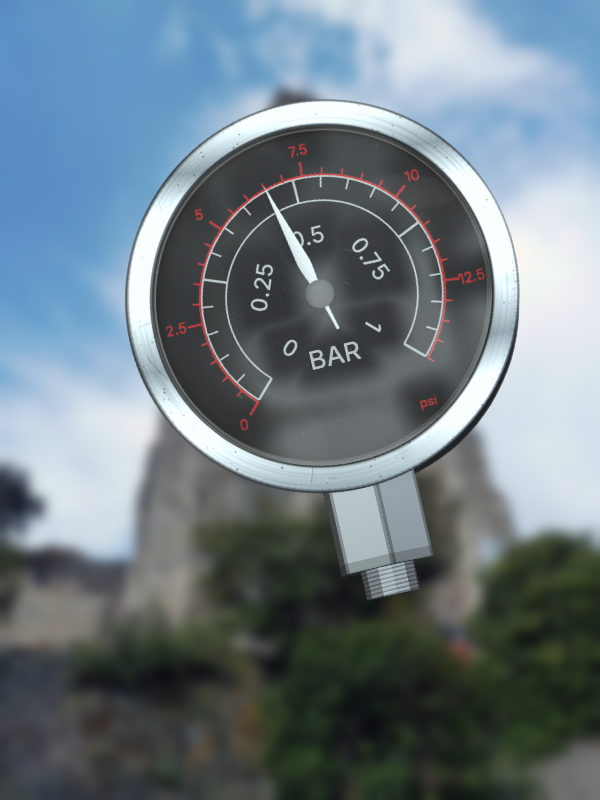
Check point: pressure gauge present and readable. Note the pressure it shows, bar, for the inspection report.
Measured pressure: 0.45 bar
